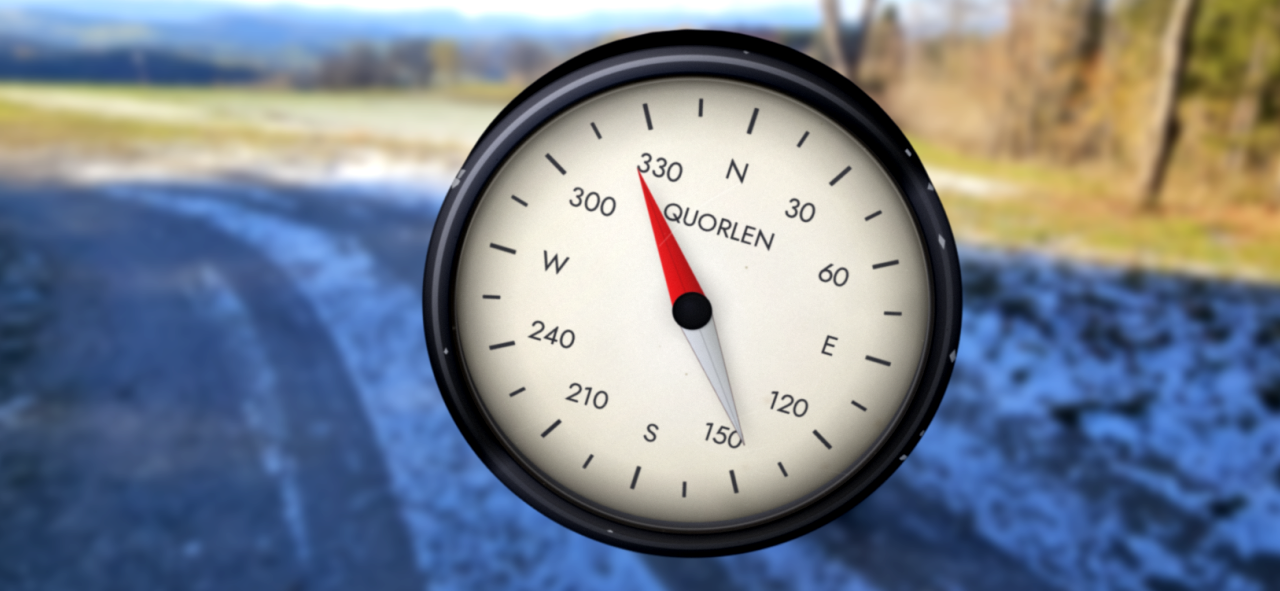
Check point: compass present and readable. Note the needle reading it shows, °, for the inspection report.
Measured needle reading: 322.5 °
